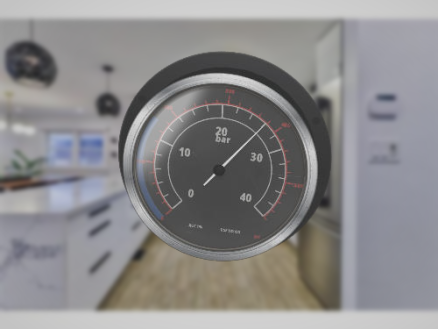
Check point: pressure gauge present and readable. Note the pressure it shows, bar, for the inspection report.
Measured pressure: 26 bar
